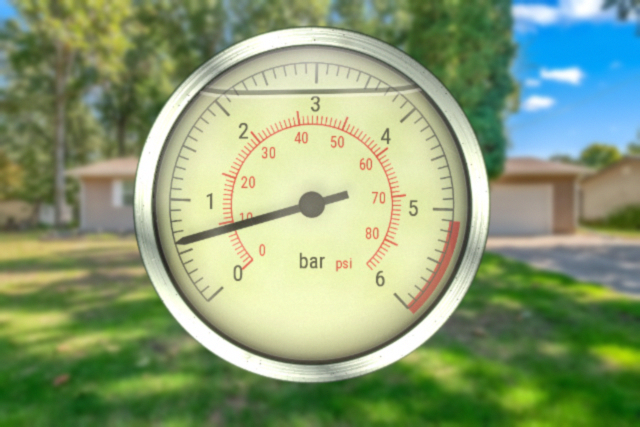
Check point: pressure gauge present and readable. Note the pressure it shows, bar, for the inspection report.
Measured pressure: 0.6 bar
